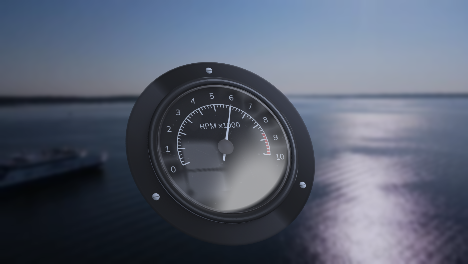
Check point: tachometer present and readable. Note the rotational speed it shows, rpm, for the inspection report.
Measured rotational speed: 6000 rpm
